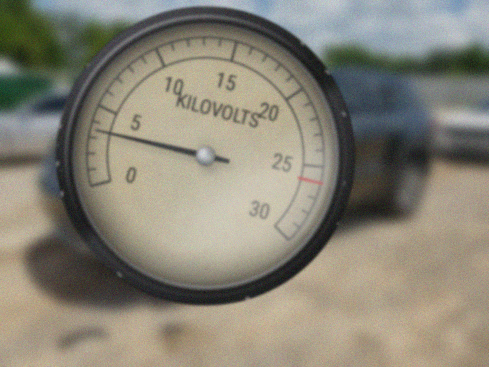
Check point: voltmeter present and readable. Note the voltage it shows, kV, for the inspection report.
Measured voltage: 3.5 kV
